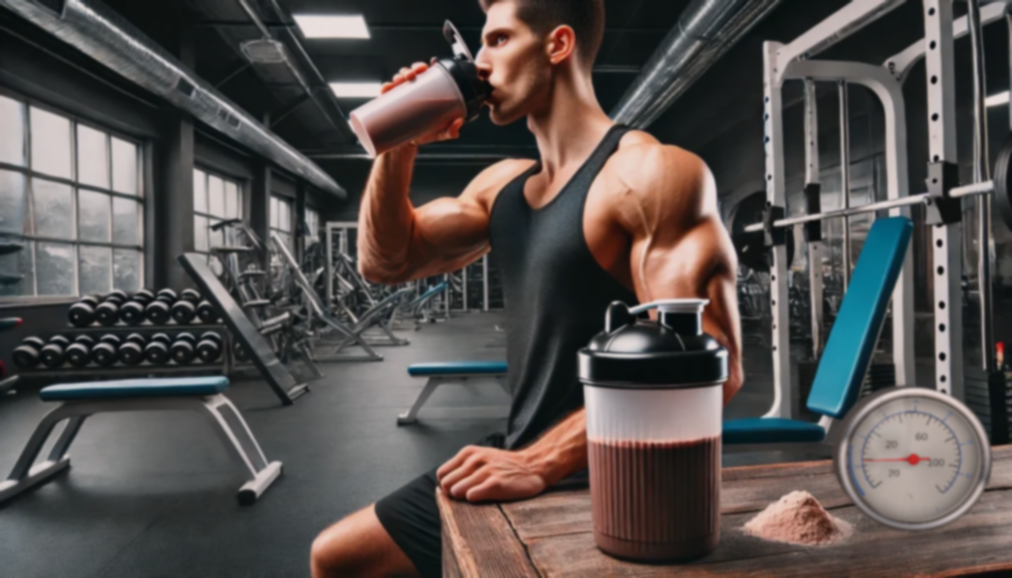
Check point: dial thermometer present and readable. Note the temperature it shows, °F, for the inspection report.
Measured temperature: 0 °F
